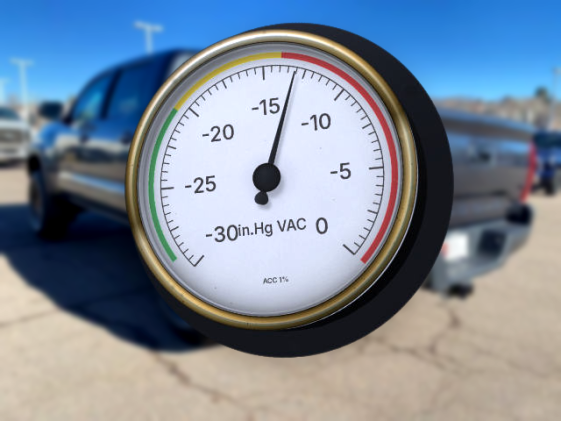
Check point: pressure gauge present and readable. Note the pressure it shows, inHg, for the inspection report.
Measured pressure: -13 inHg
